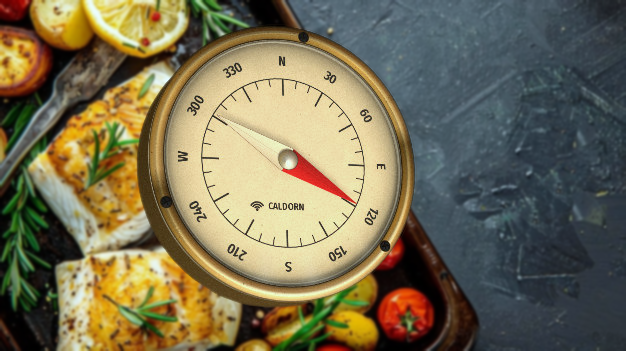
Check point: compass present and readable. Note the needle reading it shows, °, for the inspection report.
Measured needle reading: 120 °
